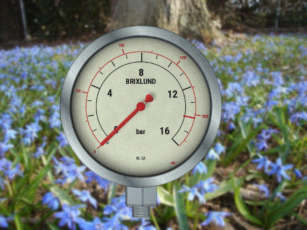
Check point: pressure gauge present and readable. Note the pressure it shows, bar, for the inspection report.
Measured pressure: 0 bar
